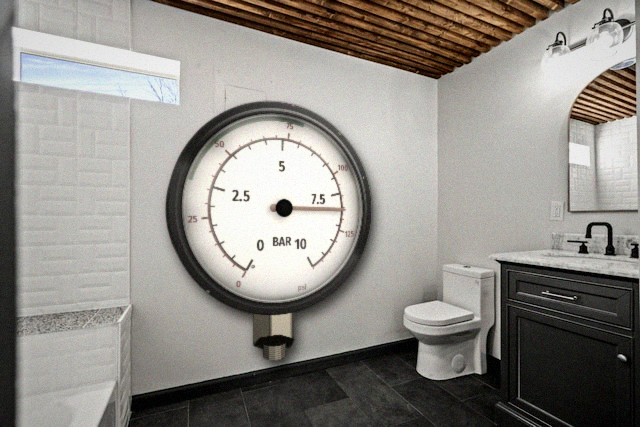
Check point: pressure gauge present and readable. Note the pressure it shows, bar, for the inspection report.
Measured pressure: 8 bar
